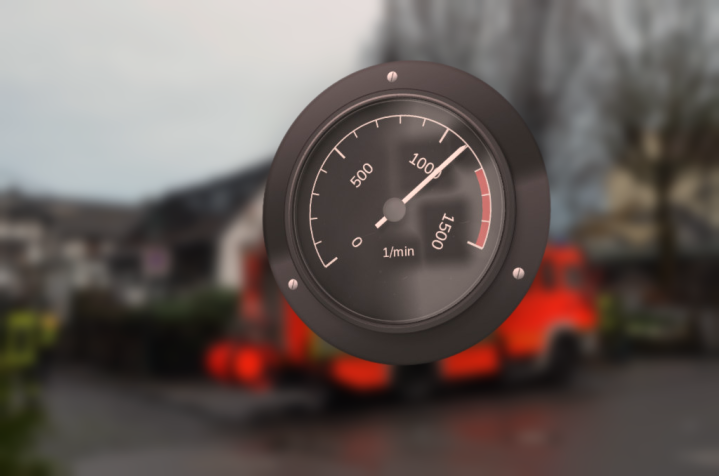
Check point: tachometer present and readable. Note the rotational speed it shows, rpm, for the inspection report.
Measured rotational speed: 1100 rpm
